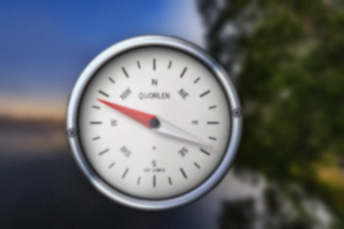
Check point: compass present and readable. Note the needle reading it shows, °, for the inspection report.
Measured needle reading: 292.5 °
